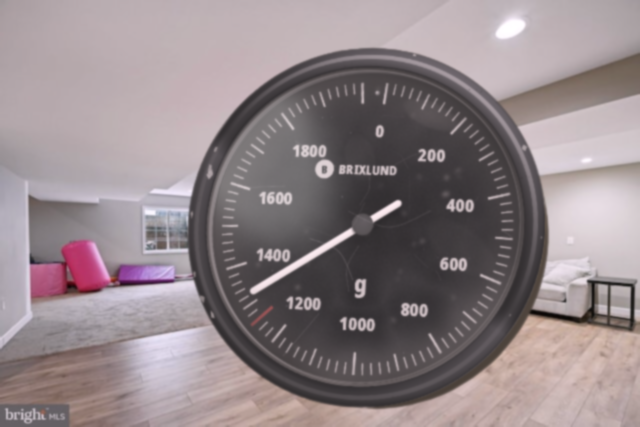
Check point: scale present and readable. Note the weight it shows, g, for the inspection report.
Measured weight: 1320 g
